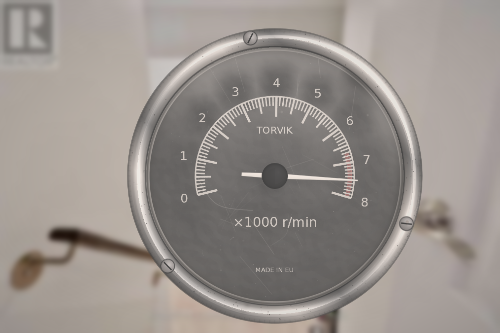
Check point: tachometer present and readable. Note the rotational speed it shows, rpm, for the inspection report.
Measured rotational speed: 7500 rpm
